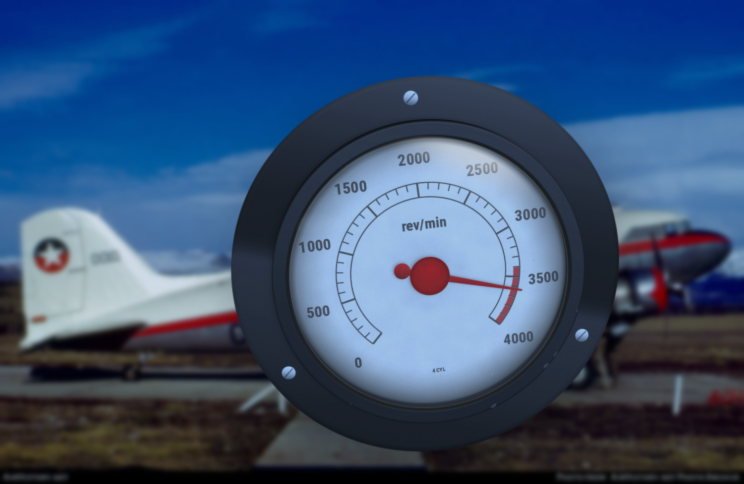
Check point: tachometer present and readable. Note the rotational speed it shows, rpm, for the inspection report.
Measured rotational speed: 3600 rpm
